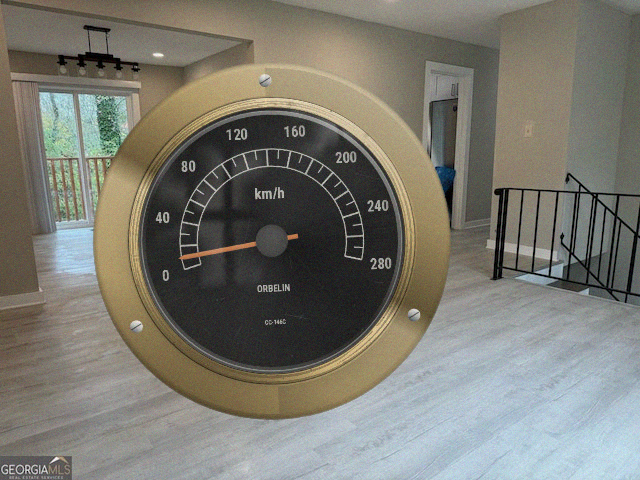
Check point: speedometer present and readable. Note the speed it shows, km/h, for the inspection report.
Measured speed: 10 km/h
